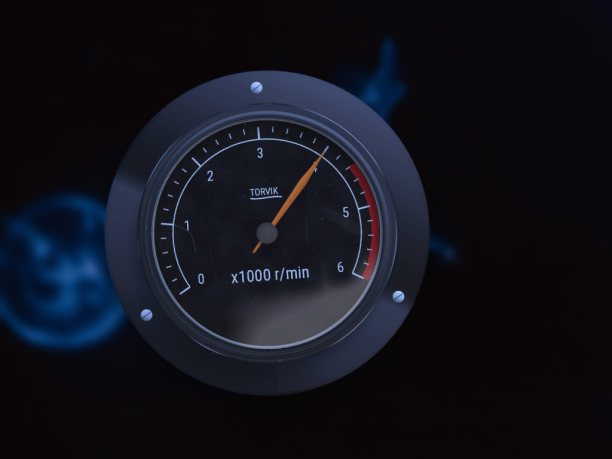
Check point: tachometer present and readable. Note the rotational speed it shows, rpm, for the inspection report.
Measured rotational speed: 4000 rpm
